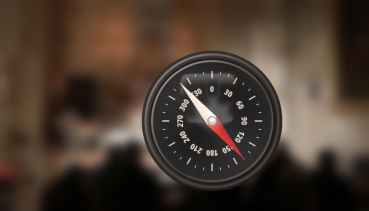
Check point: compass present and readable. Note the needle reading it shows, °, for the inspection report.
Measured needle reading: 140 °
